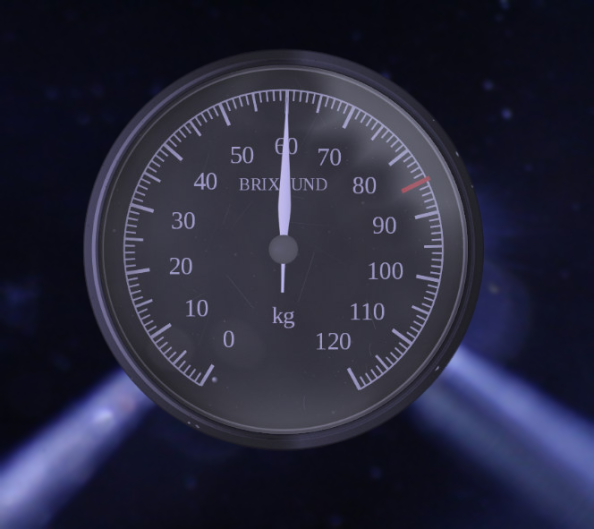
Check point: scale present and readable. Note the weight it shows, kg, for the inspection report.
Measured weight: 60 kg
